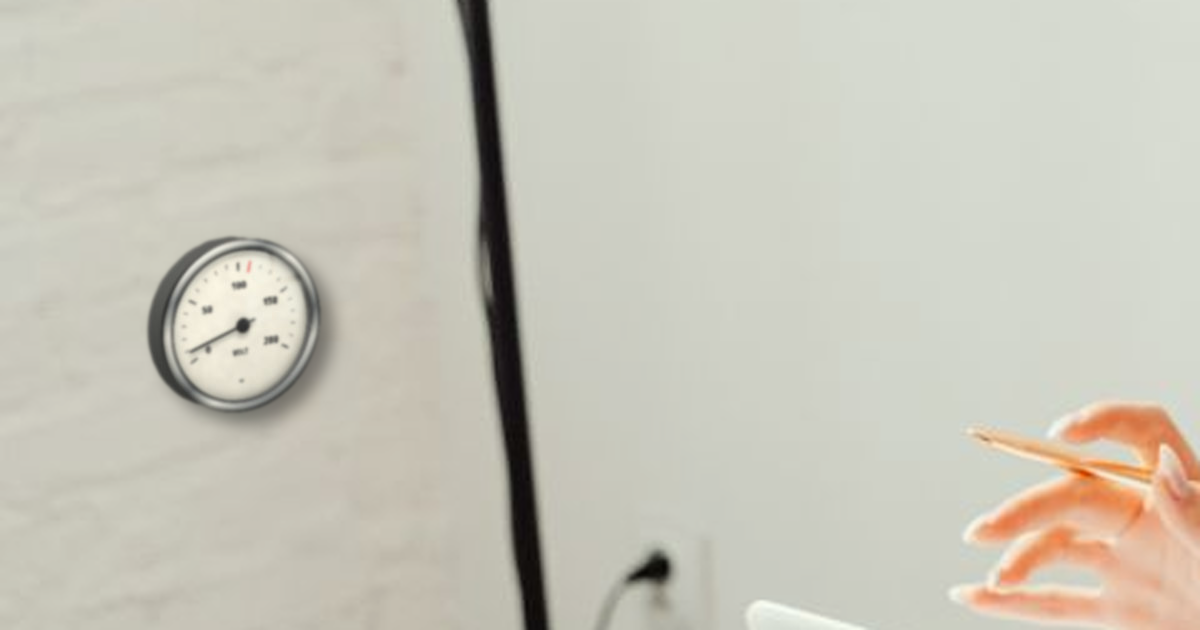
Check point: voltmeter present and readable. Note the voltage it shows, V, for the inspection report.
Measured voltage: 10 V
